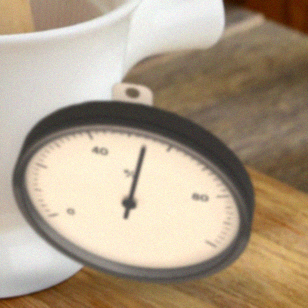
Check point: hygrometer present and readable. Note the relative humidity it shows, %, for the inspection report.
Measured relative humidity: 54 %
